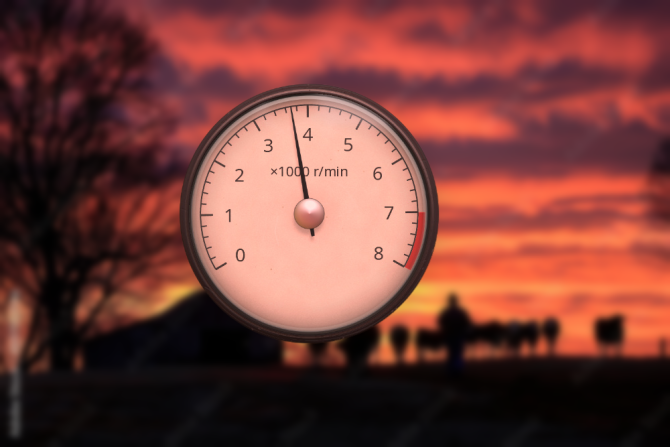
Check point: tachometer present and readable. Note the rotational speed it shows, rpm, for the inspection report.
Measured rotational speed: 3700 rpm
